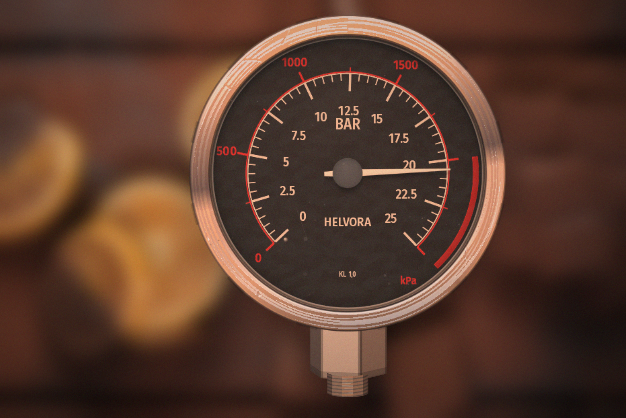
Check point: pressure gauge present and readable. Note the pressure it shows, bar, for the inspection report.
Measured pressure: 20.5 bar
